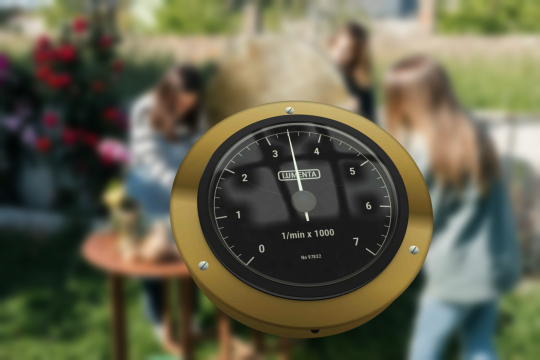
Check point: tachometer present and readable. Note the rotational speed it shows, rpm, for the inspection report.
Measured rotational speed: 3400 rpm
